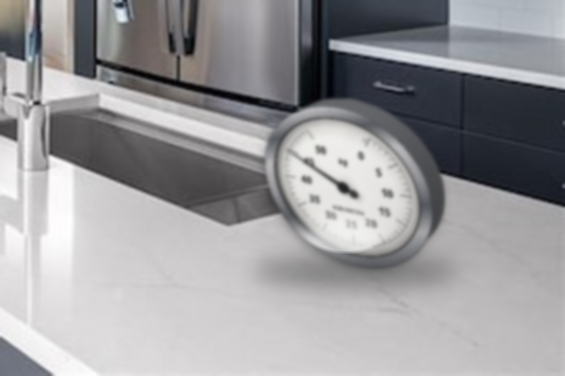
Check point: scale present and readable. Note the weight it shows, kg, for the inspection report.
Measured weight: 45 kg
